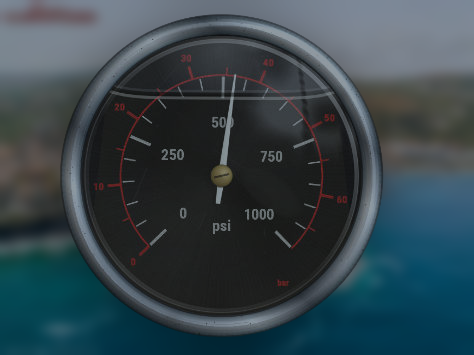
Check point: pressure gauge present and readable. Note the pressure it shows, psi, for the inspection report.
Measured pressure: 525 psi
